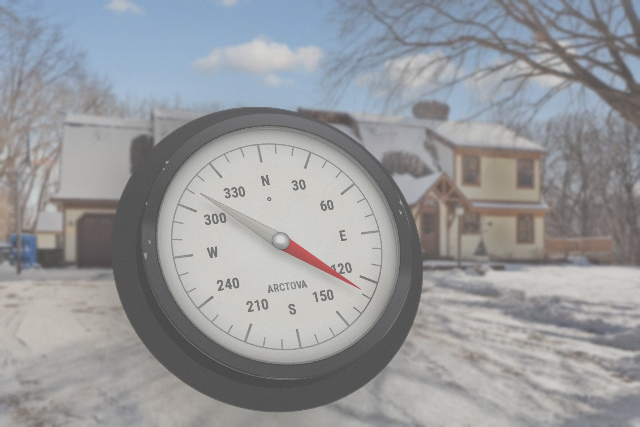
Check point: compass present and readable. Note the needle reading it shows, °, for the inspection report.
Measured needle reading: 130 °
